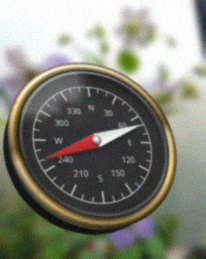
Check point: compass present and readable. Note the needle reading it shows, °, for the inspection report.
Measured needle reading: 250 °
